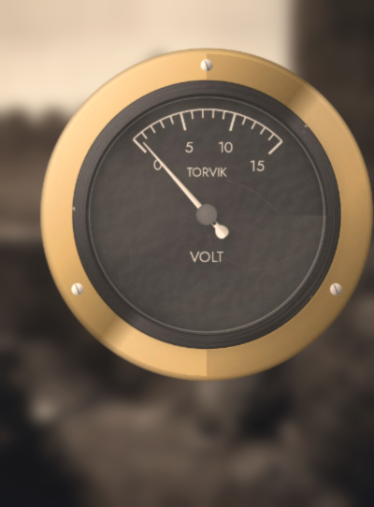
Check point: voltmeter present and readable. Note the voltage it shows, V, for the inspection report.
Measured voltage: 0.5 V
